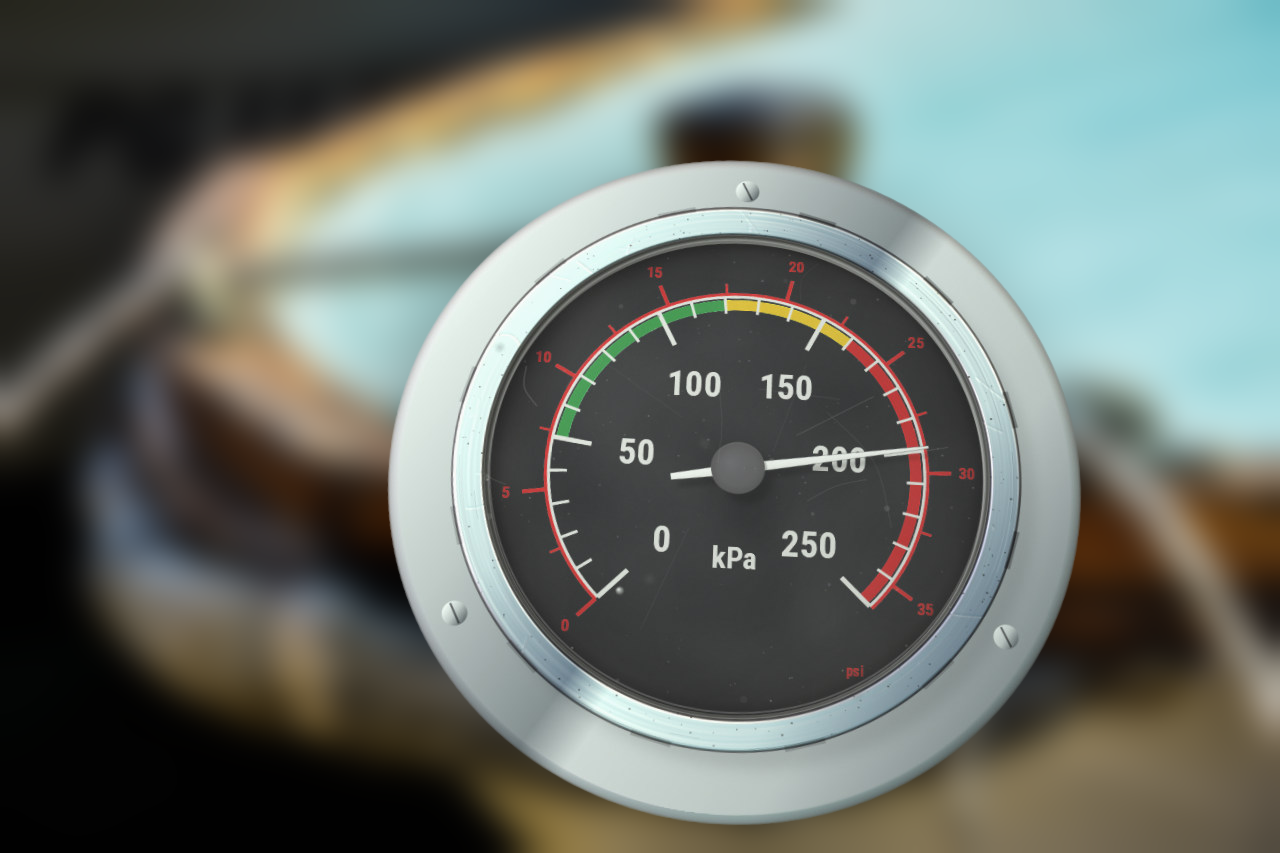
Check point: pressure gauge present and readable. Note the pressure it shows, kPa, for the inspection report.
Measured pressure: 200 kPa
